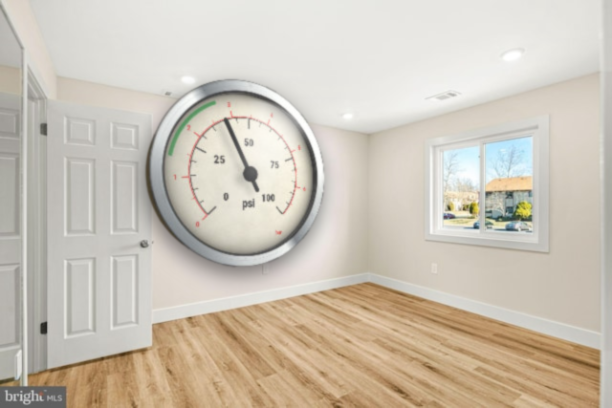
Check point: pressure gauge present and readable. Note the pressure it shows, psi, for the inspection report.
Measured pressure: 40 psi
